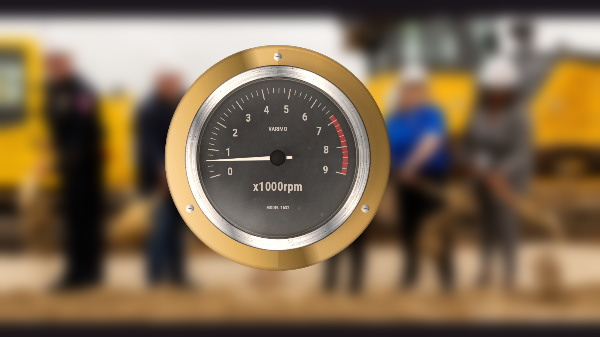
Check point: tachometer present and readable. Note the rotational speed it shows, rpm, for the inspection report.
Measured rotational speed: 600 rpm
